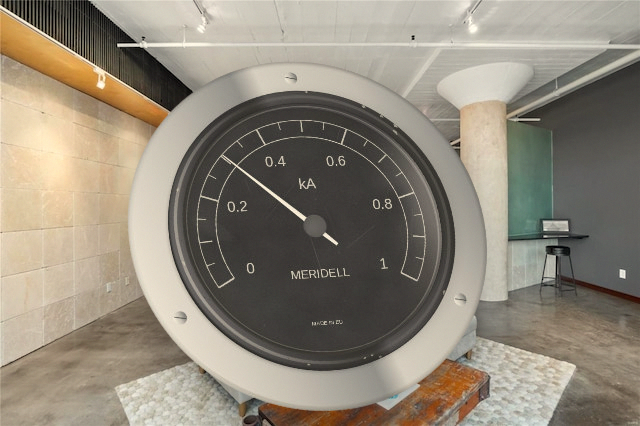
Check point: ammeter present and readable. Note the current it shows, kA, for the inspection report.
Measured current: 0.3 kA
